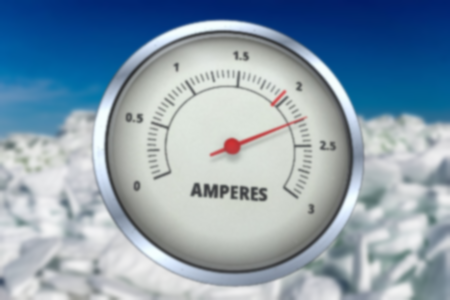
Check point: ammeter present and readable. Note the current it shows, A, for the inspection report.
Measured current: 2.25 A
